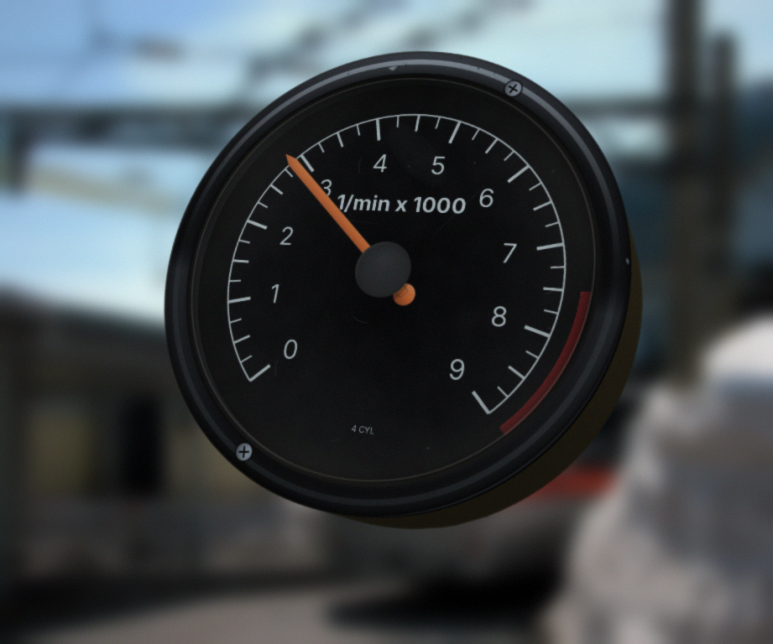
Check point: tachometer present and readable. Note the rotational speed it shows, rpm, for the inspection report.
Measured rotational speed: 2875 rpm
